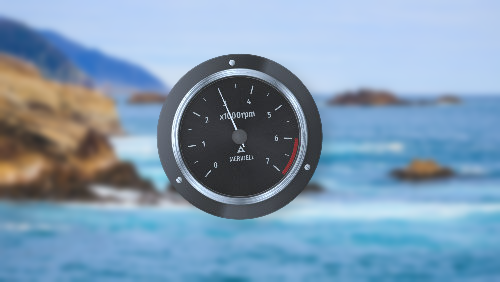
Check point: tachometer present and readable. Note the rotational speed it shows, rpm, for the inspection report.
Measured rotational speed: 3000 rpm
